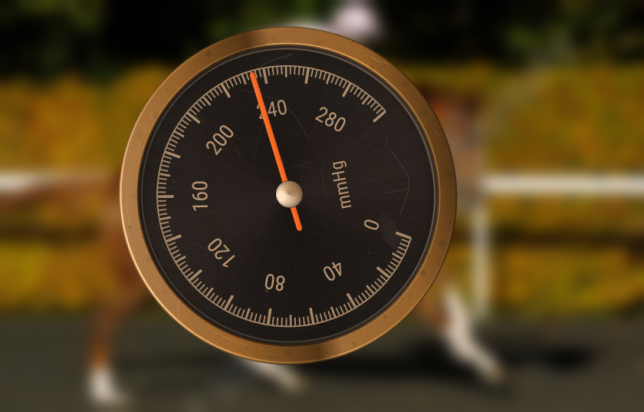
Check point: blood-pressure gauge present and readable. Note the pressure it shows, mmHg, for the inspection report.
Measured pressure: 234 mmHg
